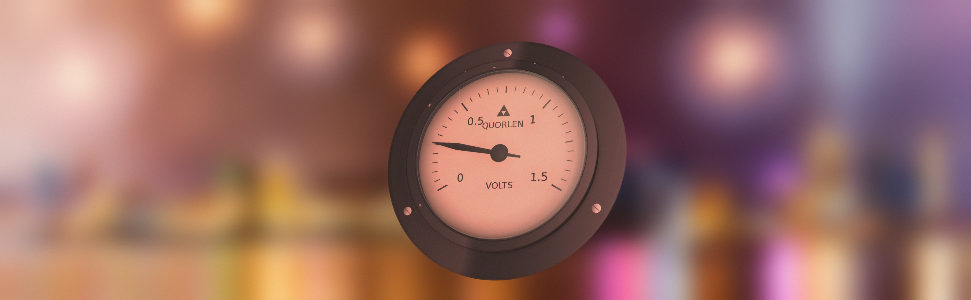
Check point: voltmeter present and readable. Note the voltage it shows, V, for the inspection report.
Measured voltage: 0.25 V
